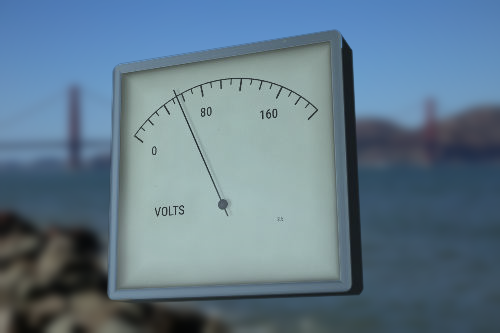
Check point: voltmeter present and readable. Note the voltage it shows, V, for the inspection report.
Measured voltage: 55 V
